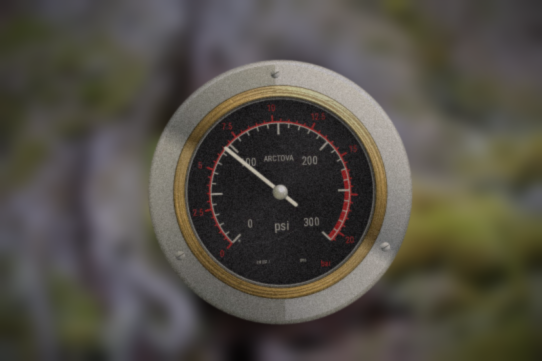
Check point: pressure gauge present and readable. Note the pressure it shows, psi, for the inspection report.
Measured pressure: 95 psi
